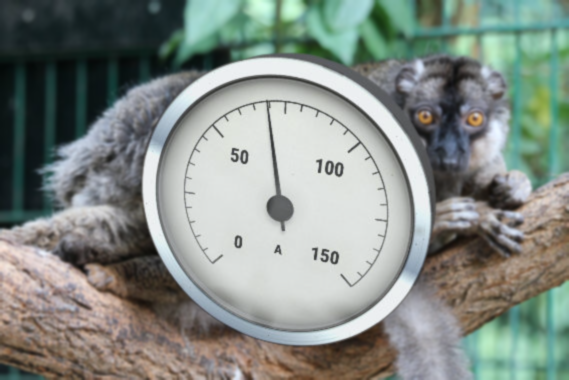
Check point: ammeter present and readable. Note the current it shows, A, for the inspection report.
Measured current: 70 A
